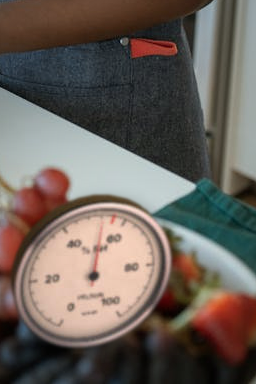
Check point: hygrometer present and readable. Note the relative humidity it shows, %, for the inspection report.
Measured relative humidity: 52 %
